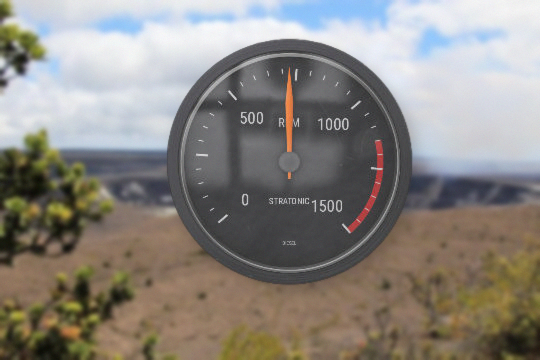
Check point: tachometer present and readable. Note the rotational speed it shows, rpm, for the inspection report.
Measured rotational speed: 725 rpm
